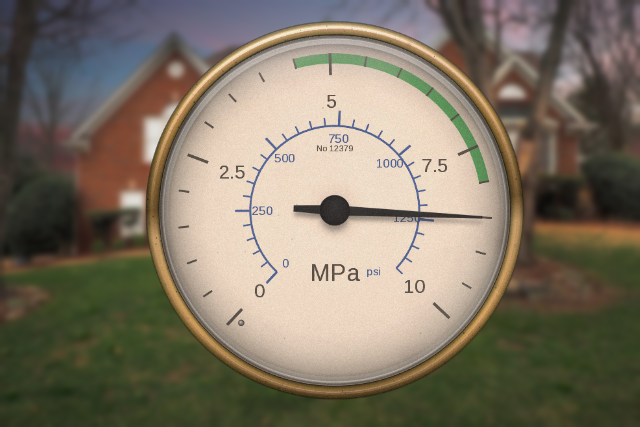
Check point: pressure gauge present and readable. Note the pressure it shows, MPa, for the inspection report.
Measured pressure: 8.5 MPa
